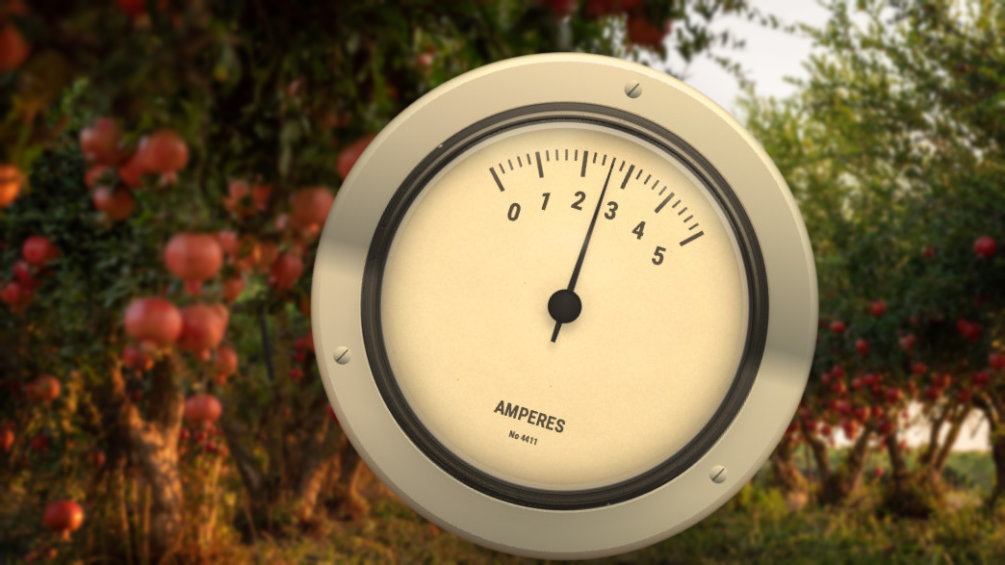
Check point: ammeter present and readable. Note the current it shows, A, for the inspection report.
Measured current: 2.6 A
